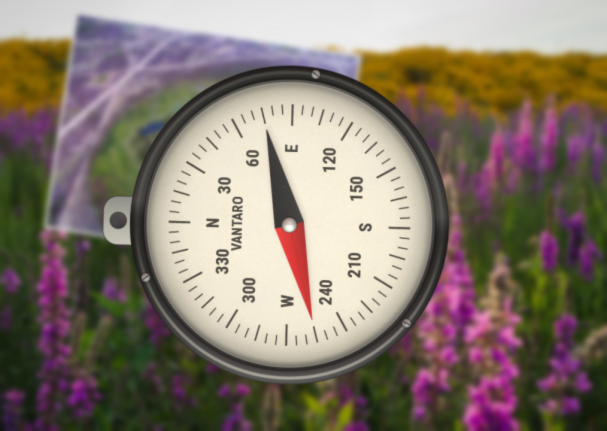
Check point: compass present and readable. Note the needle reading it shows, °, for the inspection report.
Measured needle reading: 255 °
